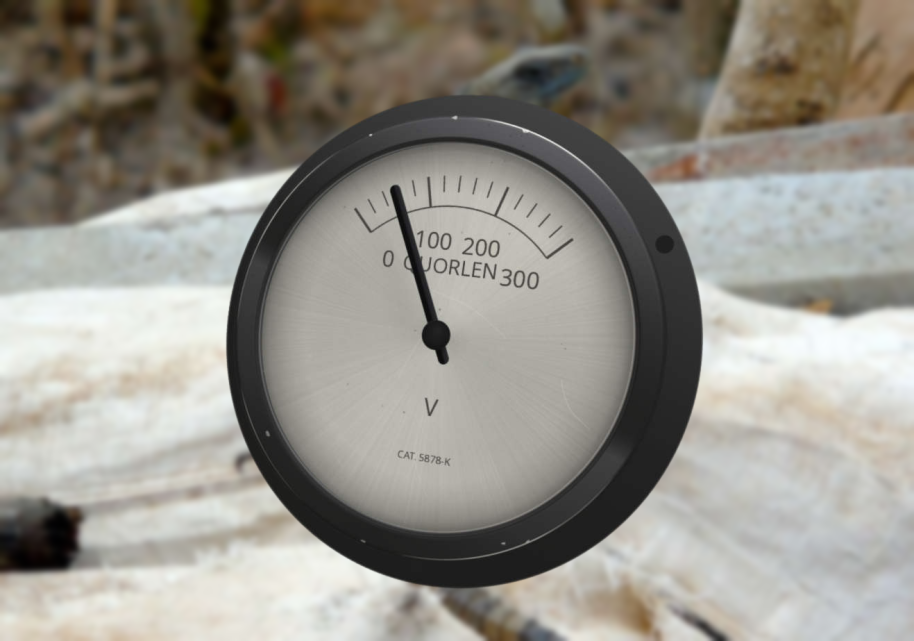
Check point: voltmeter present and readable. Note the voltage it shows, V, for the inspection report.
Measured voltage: 60 V
